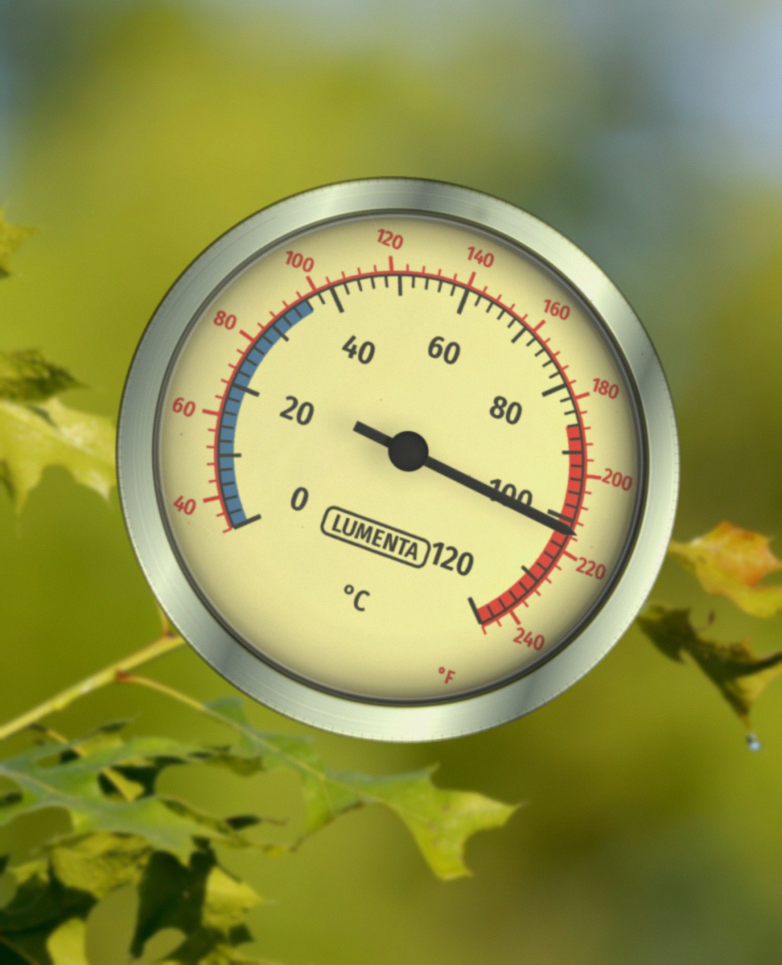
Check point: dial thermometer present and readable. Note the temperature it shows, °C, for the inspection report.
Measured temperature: 102 °C
